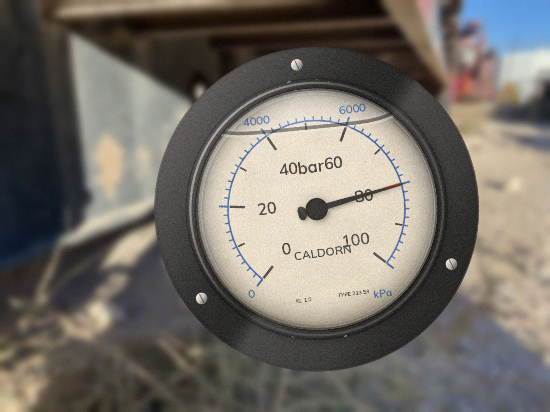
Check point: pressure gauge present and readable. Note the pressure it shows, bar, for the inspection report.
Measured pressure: 80 bar
